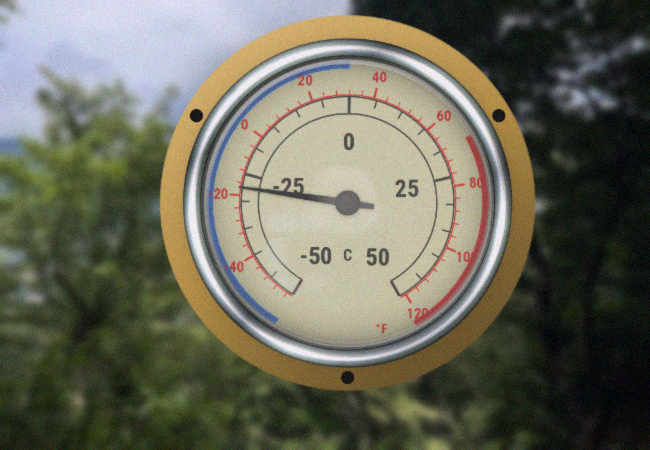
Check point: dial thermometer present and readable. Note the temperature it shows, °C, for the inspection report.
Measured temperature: -27.5 °C
